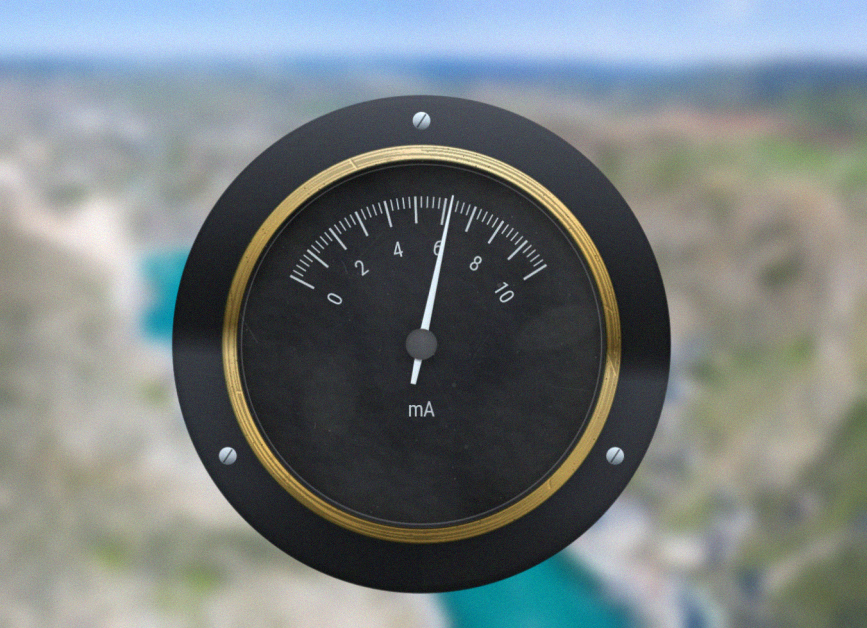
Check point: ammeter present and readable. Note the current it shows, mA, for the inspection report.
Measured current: 6.2 mA
